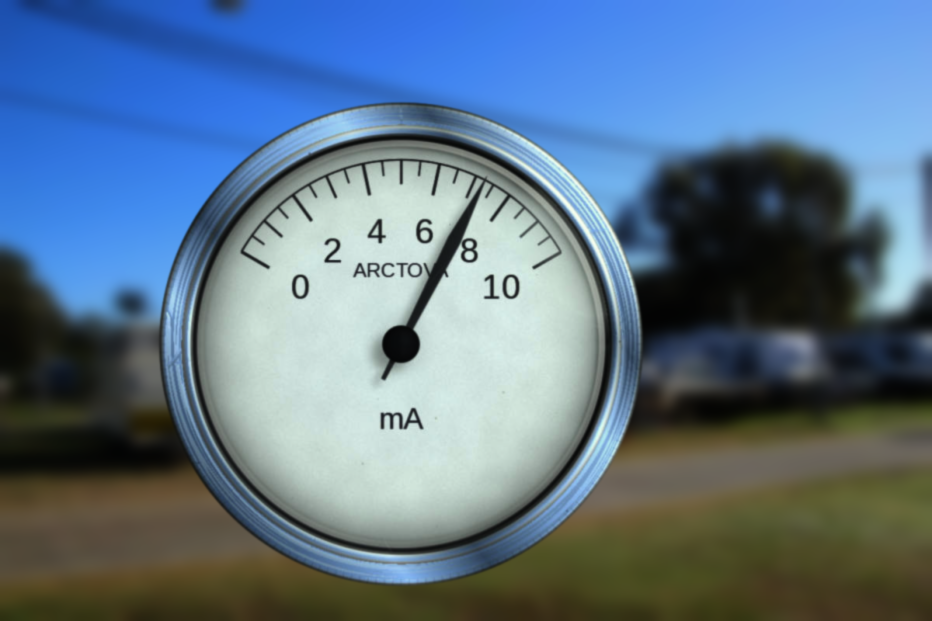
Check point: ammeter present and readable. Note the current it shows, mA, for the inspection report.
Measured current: 7.25 mA
